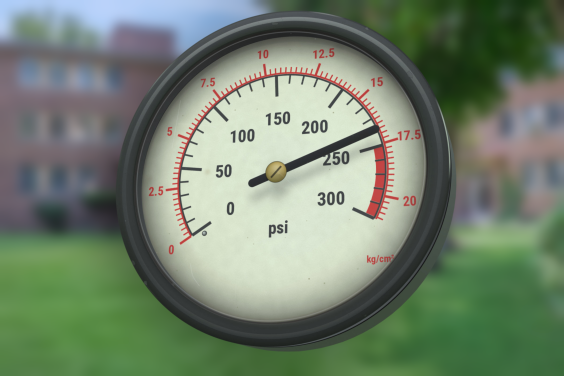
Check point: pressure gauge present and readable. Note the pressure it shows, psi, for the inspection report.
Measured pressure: 240 psi
